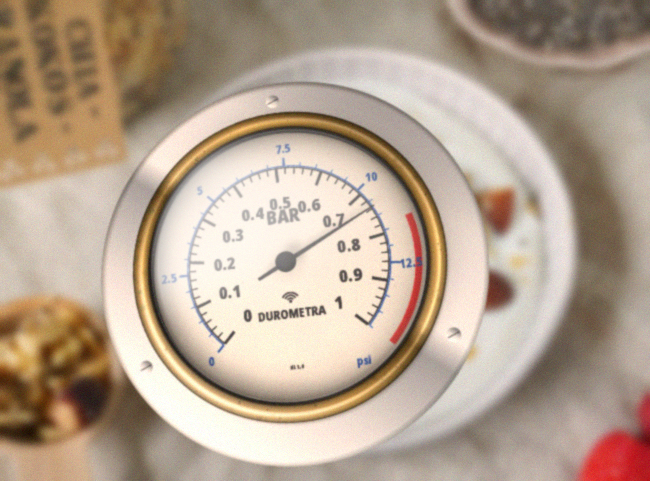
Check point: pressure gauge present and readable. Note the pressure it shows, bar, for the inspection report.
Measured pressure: 0.74 bar
